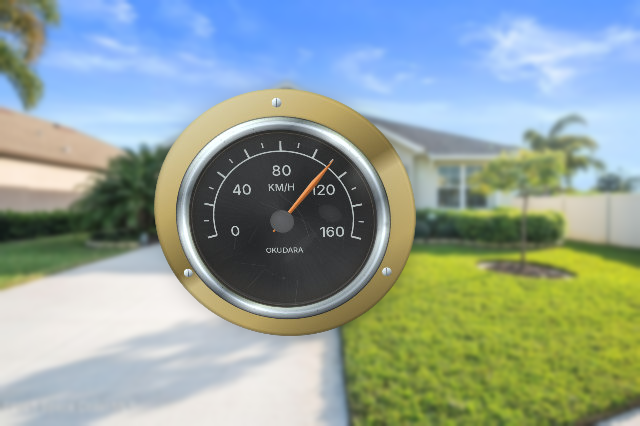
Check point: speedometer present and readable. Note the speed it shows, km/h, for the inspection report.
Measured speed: 110 km/h
